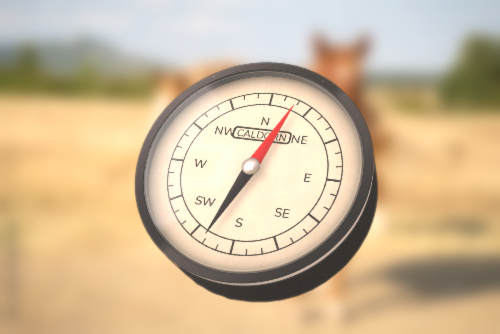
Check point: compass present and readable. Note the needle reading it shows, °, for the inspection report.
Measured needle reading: 20 °
